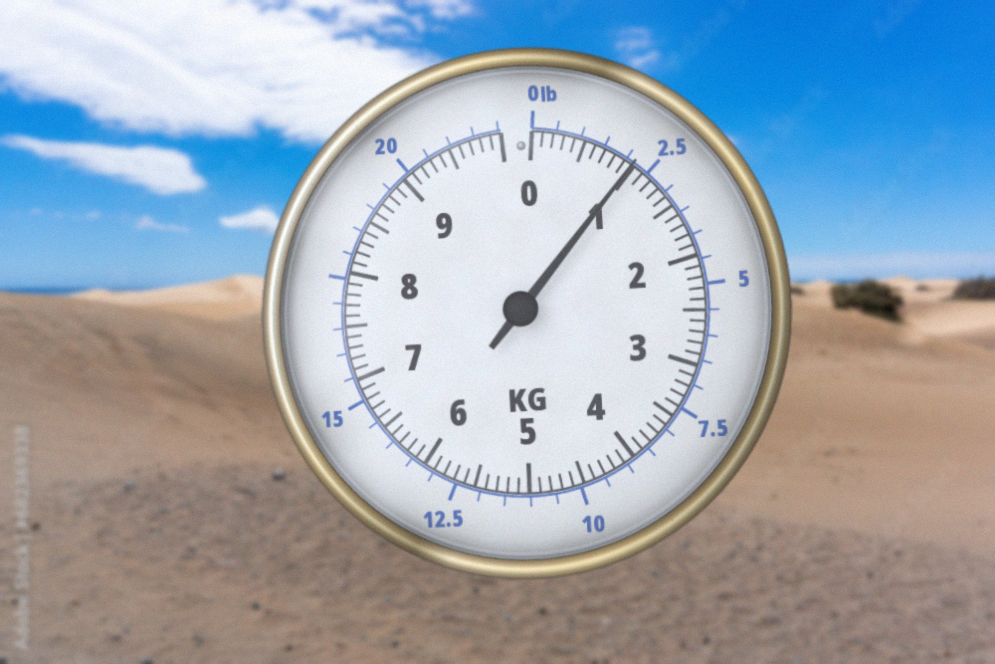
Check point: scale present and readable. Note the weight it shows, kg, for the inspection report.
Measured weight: 1 kg
